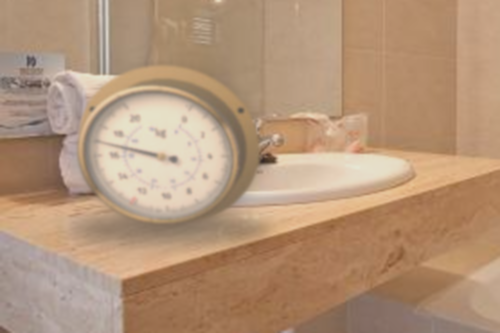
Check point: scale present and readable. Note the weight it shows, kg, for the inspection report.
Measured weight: 17 kg
